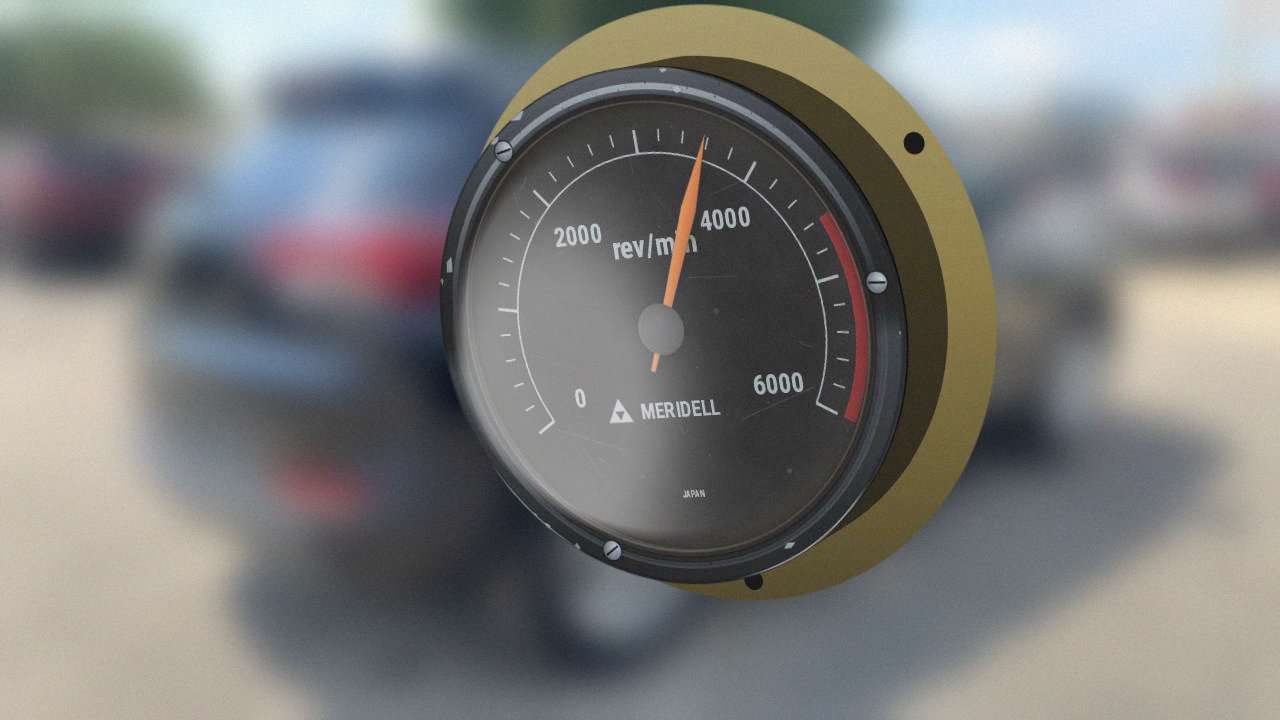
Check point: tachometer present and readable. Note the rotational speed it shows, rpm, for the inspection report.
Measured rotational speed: 3600 rpm
